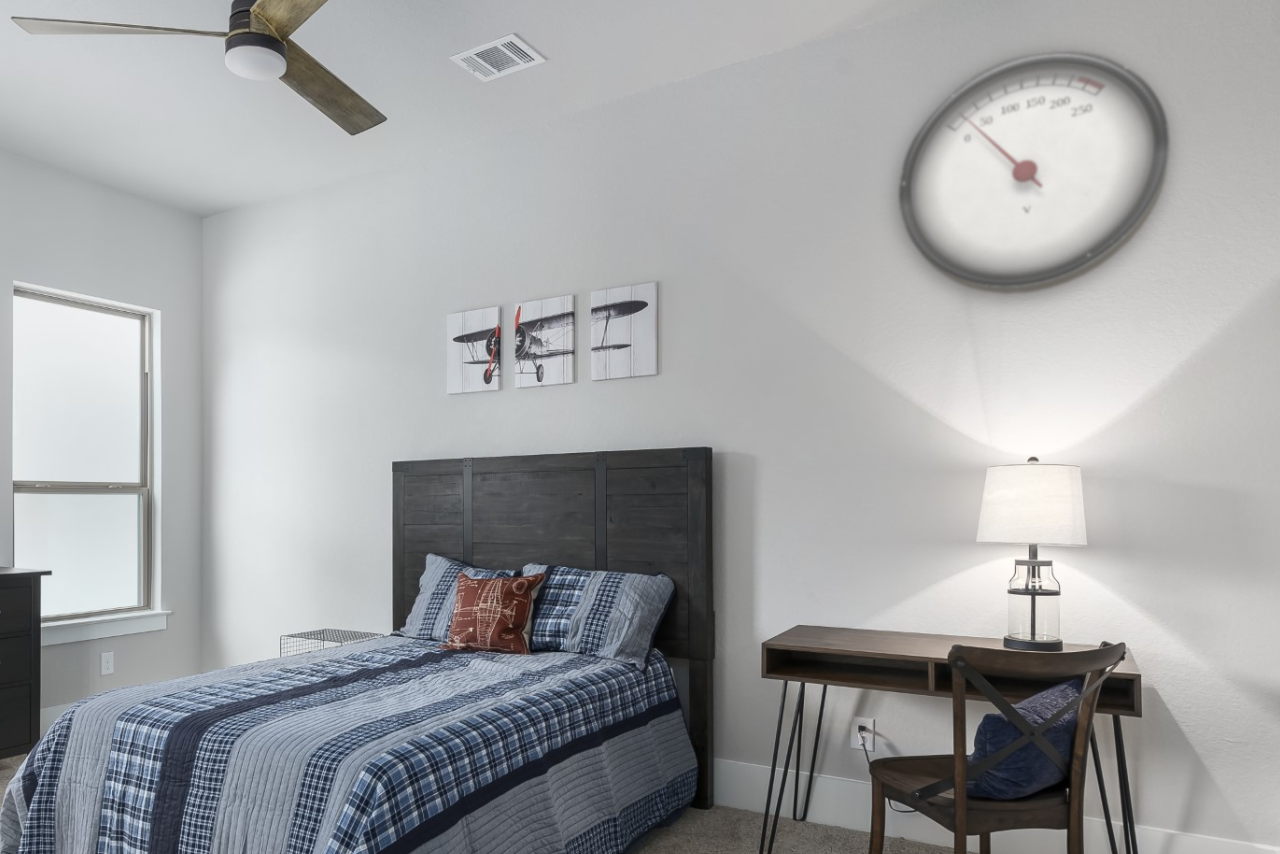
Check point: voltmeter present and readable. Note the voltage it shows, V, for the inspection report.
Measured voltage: 25 V
